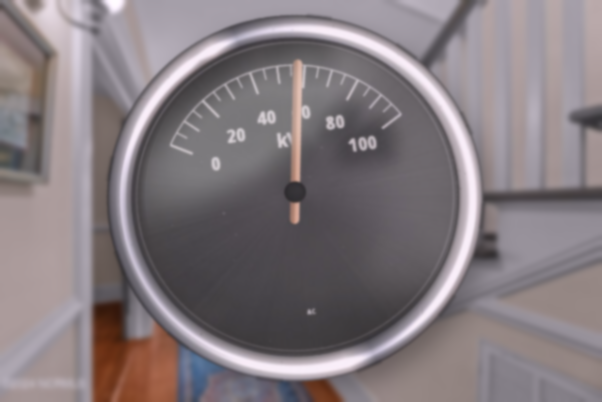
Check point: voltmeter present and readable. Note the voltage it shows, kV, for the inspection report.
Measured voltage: 57.5 kV
